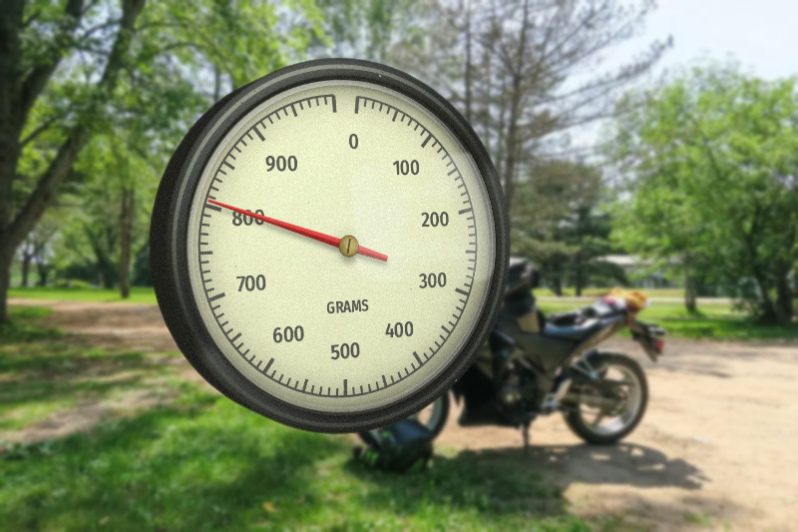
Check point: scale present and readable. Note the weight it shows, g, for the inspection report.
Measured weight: 805 g
